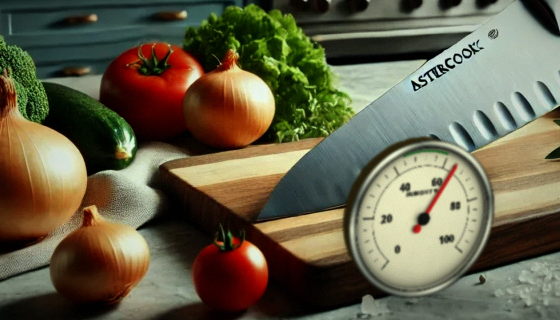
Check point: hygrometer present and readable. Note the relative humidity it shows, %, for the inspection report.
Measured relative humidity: 64 %
